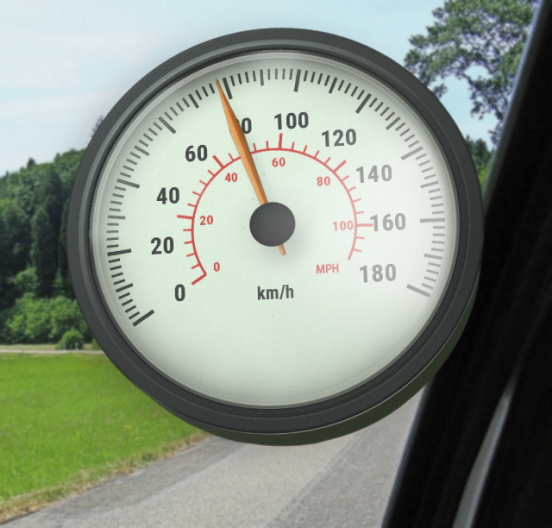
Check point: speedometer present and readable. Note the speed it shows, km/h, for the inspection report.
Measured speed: 78 km/h
